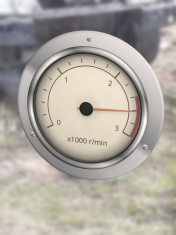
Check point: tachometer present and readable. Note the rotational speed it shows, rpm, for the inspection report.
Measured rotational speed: 2600 rpm
